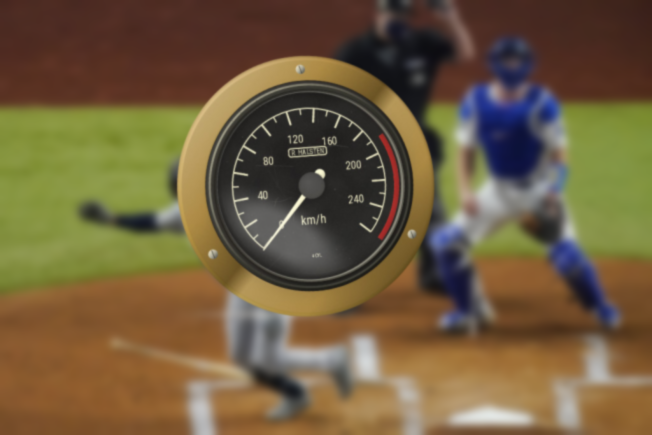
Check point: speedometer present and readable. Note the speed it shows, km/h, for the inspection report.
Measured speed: 0 km/h
